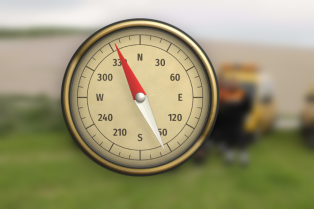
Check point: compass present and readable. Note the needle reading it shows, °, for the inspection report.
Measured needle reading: 335 °
